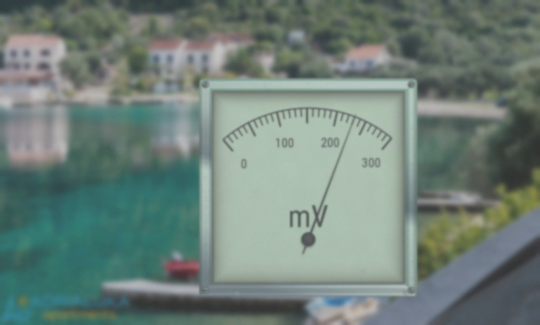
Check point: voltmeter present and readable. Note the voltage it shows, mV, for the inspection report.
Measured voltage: 230 mV
